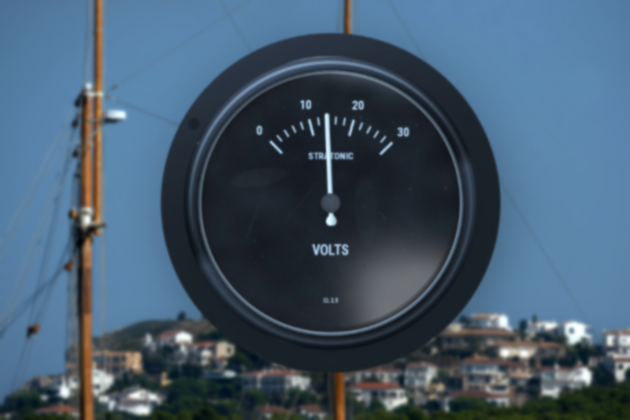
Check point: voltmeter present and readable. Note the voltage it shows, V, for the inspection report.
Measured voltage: 14 V
